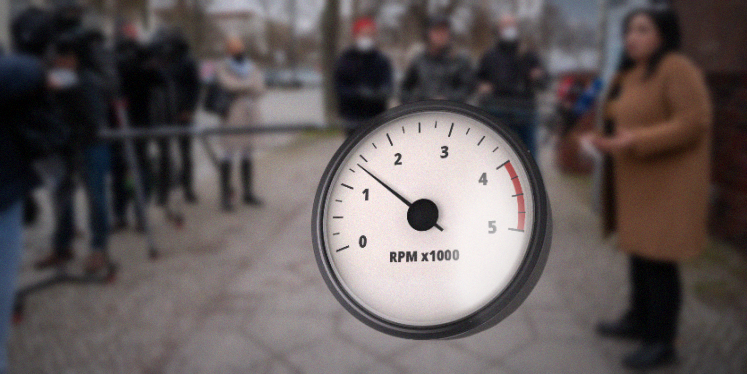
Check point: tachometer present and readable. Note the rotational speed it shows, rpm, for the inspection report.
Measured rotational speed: 1375 rpm
